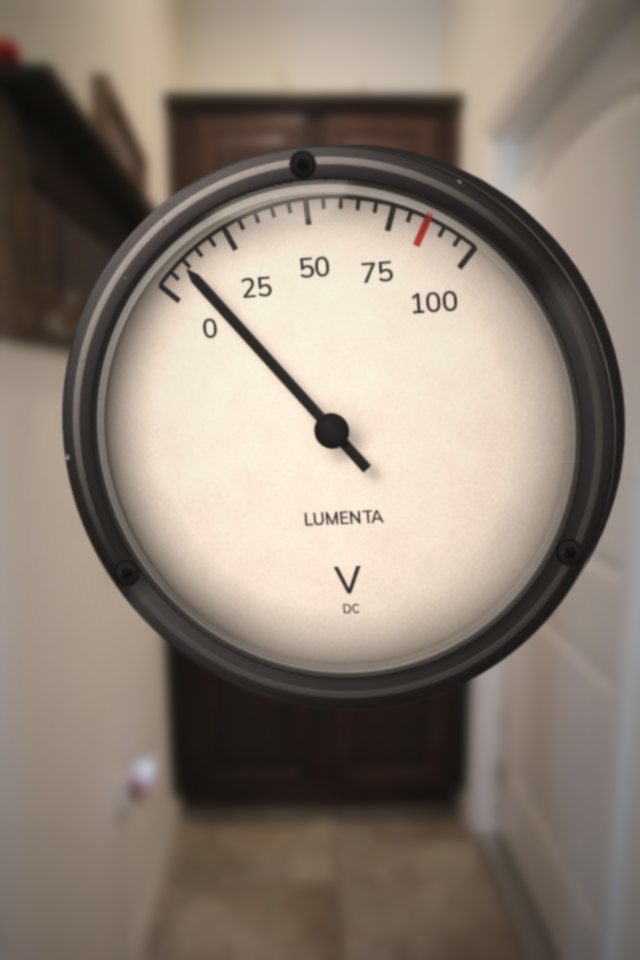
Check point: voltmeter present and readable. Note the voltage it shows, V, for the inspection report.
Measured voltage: 10 V
